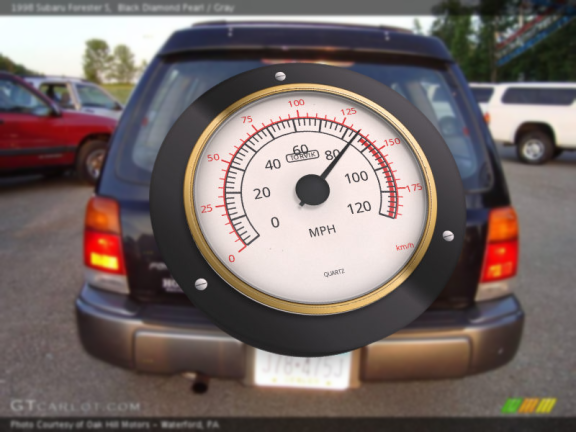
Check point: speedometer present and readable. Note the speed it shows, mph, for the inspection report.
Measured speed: 84 mph
